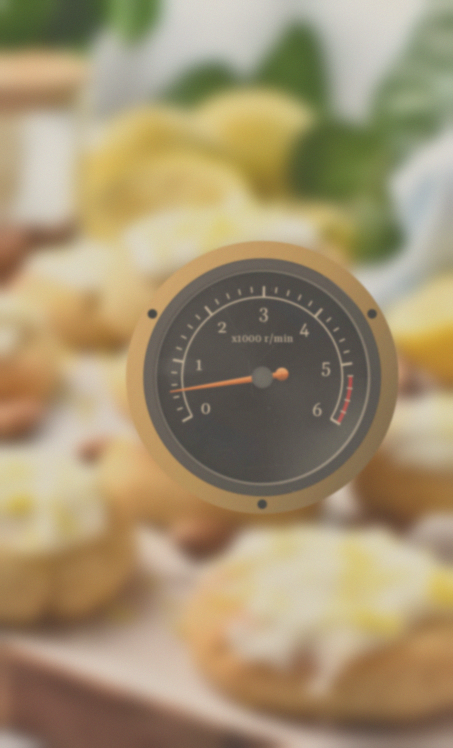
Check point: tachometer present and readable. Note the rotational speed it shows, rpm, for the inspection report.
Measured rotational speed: 500 rpm
